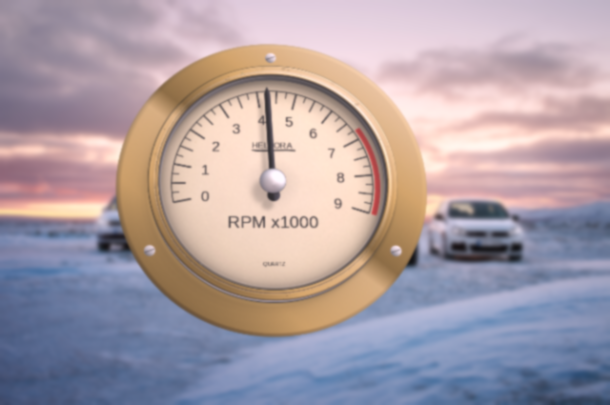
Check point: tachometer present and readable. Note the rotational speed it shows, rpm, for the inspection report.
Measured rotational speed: 4250 rpm
